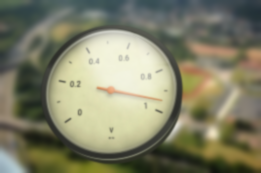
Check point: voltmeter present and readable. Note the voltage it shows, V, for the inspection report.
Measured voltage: 0.95 V
